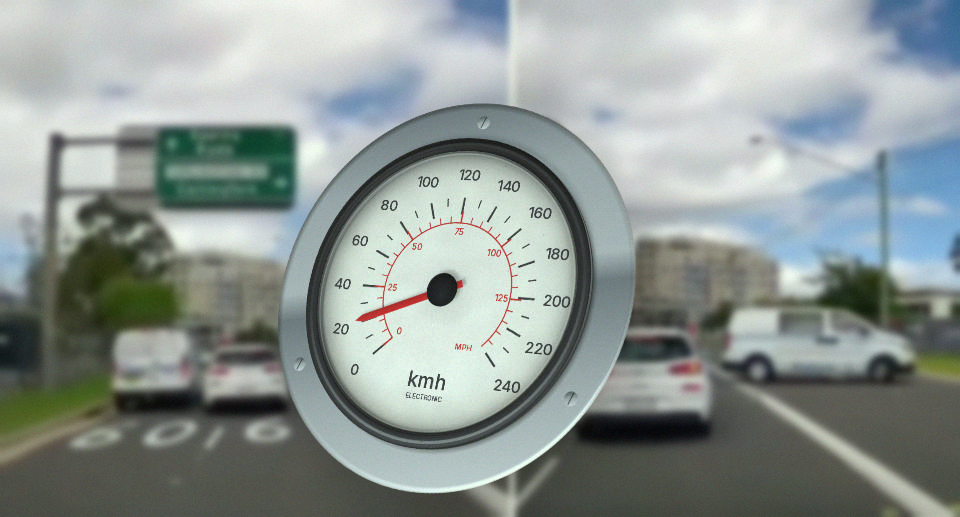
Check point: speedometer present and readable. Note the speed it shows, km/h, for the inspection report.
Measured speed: 20 km/h
